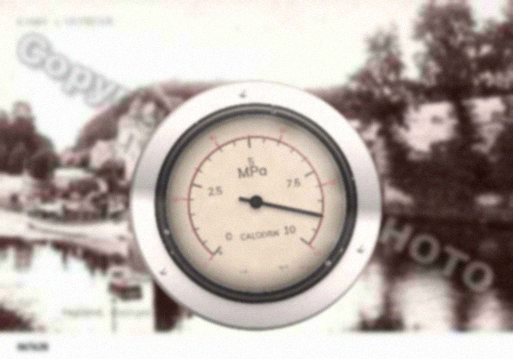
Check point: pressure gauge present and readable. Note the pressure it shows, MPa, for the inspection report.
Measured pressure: 9 MPa
